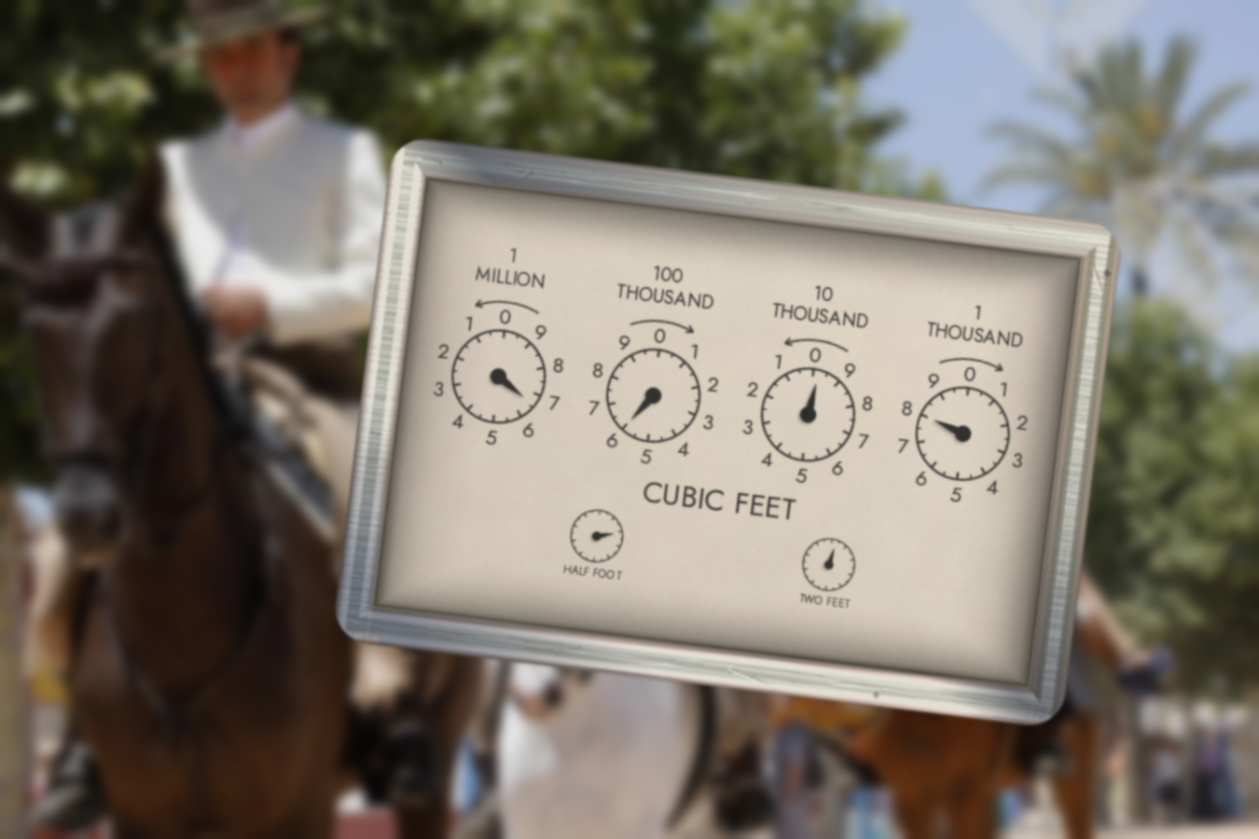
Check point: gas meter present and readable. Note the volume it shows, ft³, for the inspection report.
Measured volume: 659800 ft³
